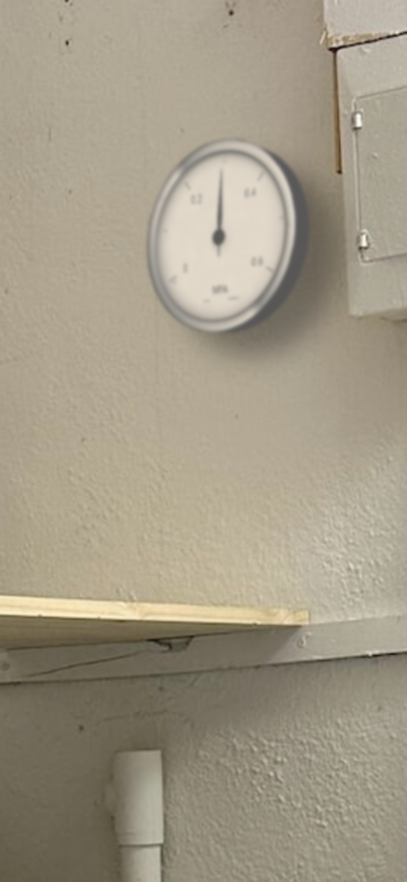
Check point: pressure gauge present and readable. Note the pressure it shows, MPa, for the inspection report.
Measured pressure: 0.3 MPa
